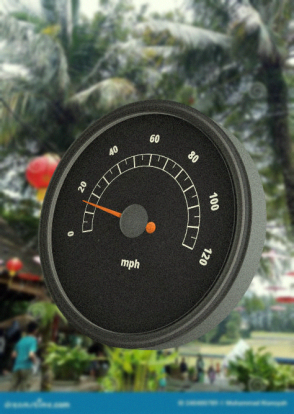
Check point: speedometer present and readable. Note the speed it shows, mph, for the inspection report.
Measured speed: 15 mph
